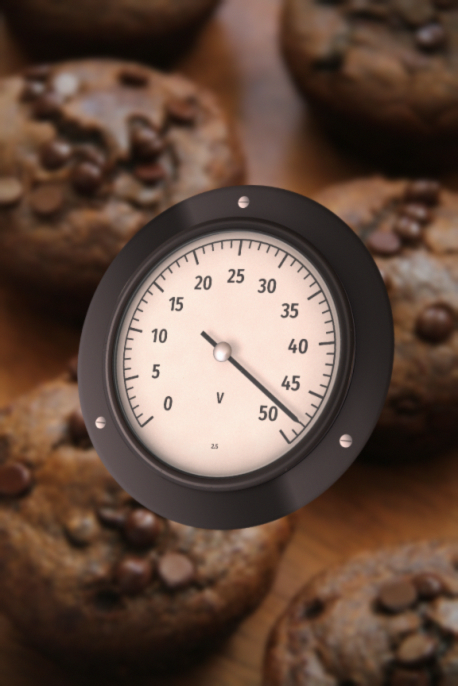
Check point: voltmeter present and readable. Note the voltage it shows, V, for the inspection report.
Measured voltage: 48 V
